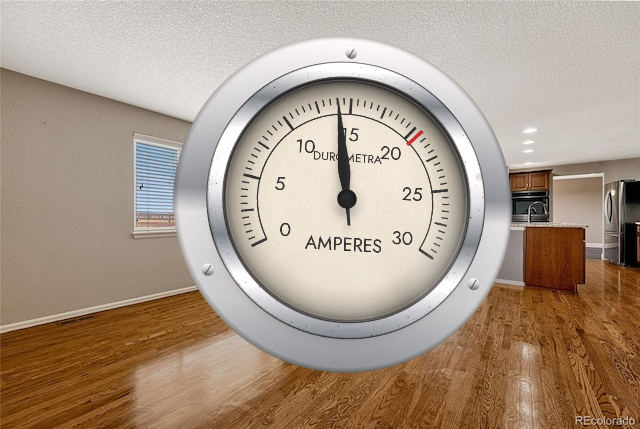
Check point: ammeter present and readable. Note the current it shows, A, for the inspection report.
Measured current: 14 A
